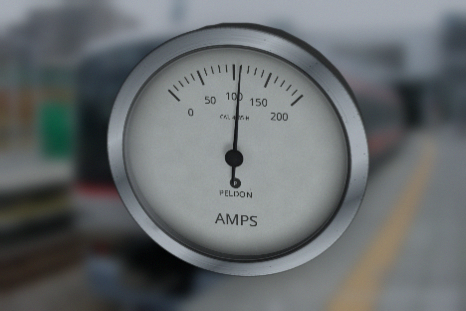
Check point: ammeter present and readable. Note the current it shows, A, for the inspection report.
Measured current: 110 A
